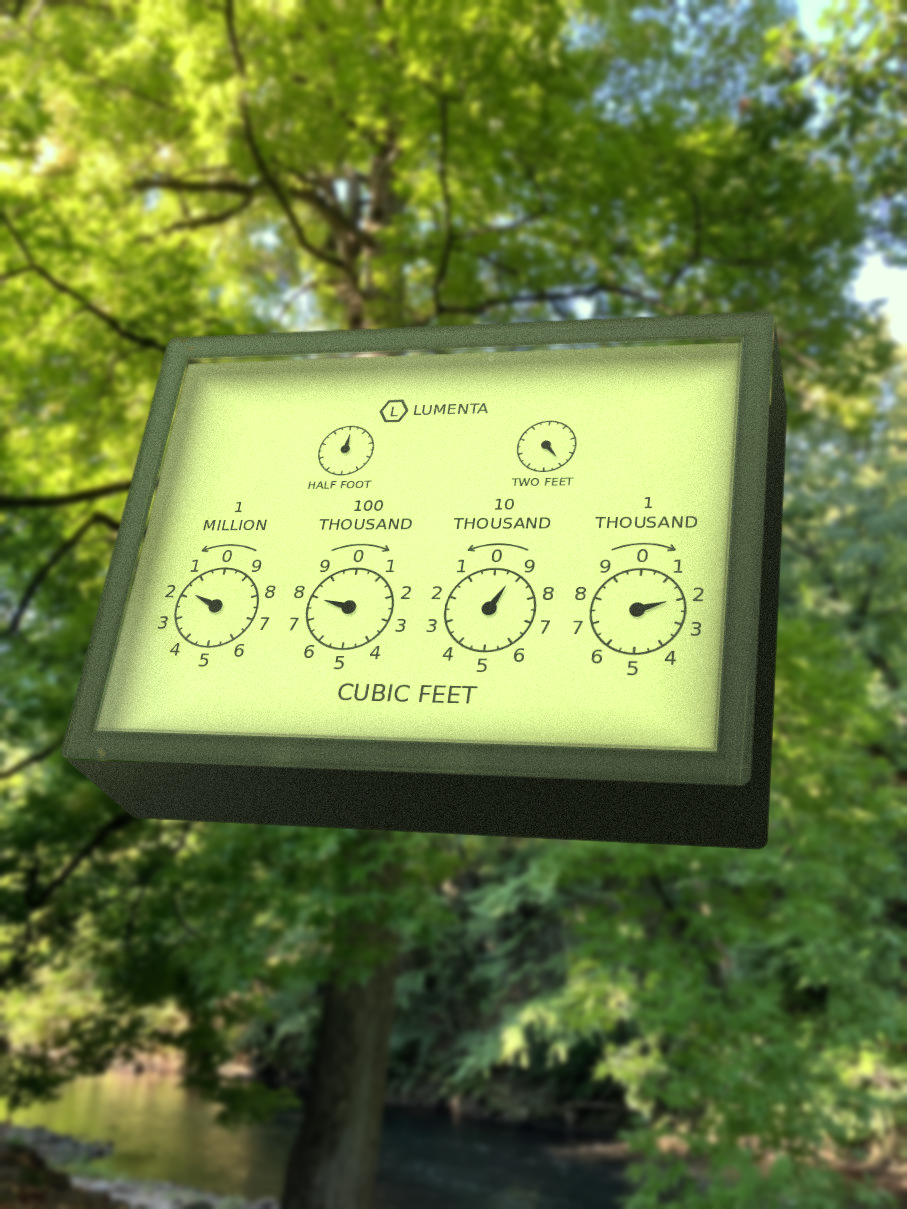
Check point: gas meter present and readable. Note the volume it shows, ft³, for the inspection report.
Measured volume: 179200 ft³
